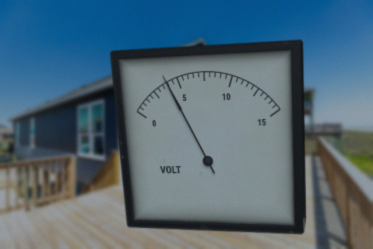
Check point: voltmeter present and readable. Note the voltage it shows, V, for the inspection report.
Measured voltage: 4 V
